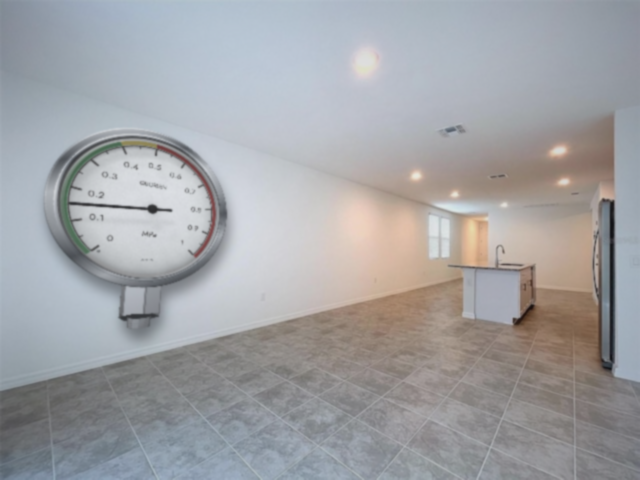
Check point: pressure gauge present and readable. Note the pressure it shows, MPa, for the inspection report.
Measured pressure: 0.15 MPa
